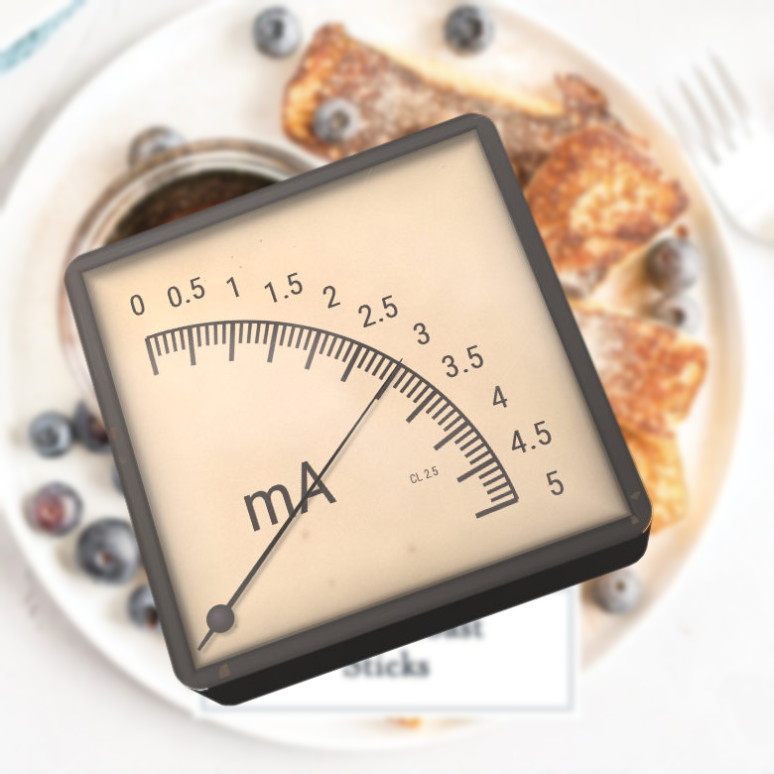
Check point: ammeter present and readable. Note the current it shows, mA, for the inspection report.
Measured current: 3 mA
